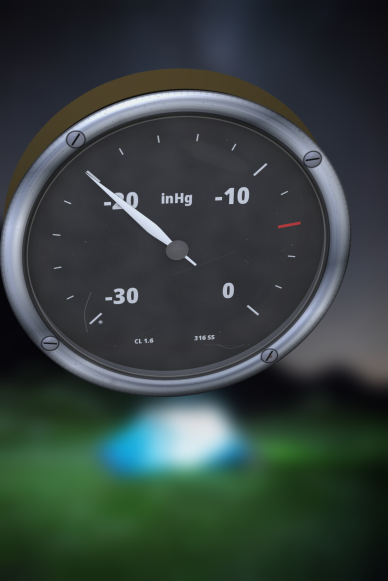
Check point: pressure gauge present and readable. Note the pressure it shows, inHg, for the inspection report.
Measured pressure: -20 inHg
